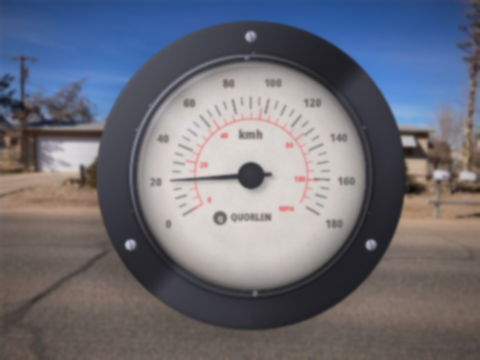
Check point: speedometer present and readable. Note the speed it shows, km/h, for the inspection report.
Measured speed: 20 km/h
